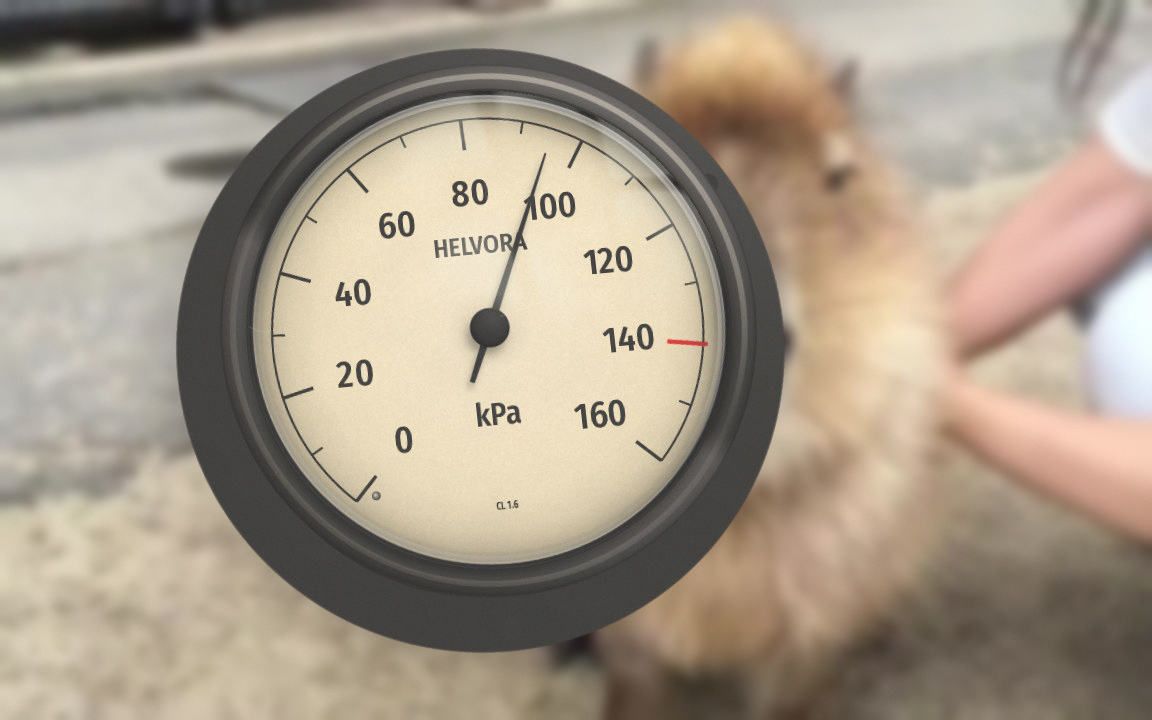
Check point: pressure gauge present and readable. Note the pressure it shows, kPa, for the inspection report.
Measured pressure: 95 kPa
